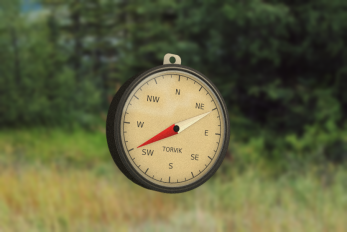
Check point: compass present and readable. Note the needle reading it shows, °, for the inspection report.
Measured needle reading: 240 °
